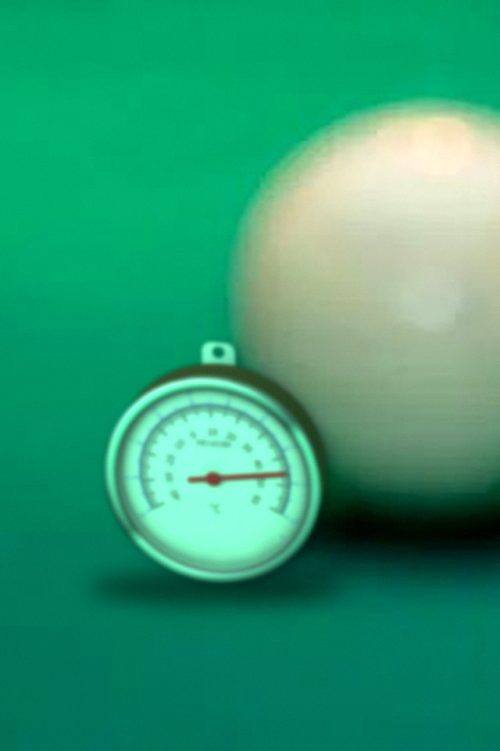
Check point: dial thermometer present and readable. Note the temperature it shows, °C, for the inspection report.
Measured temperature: 45 °C
